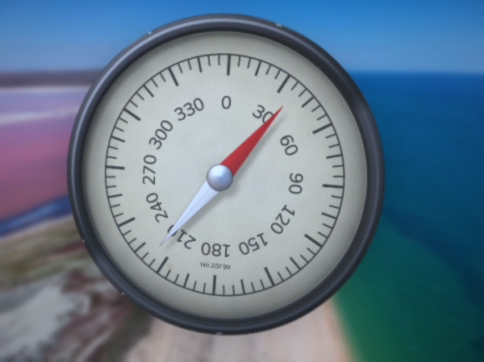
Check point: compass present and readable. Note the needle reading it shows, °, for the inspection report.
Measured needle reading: 37.5 °
